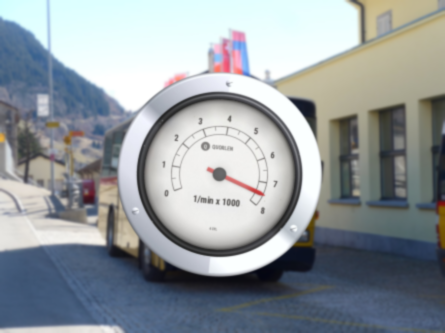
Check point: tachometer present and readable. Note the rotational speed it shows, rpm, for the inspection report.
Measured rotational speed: 7500 rpm
